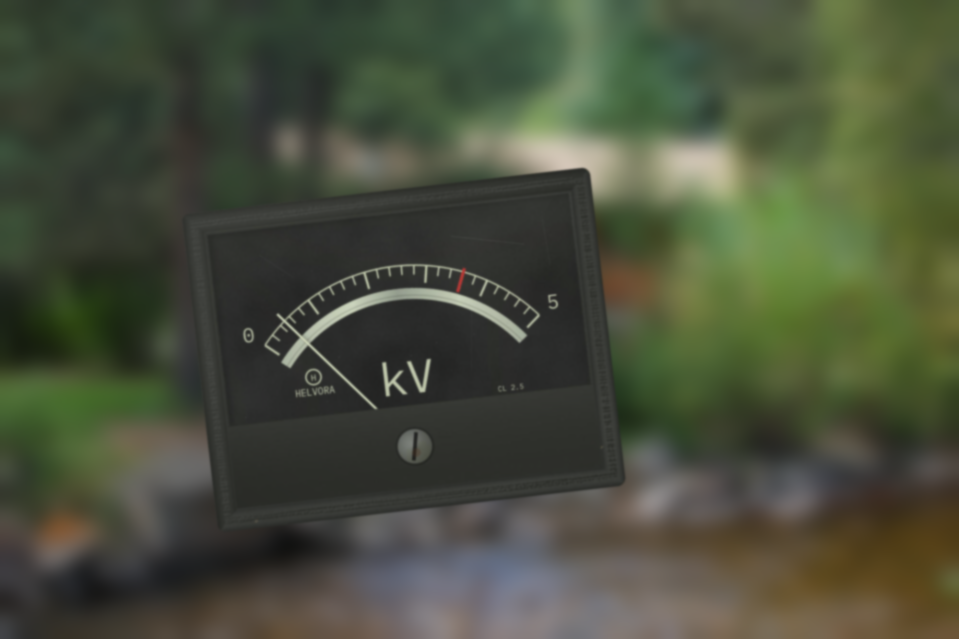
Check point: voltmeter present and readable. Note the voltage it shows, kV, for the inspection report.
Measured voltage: 0.5 kV
